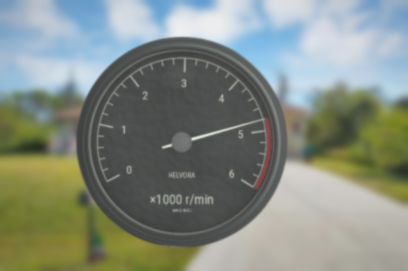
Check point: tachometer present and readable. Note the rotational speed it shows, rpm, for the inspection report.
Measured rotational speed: 4800 rpm
